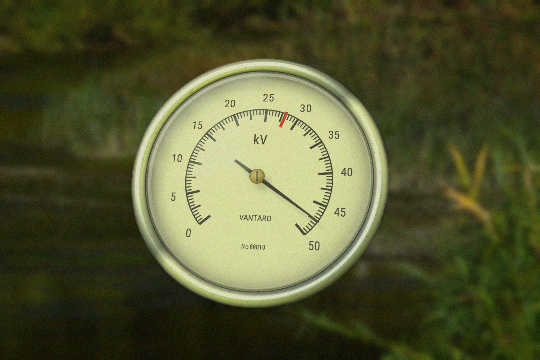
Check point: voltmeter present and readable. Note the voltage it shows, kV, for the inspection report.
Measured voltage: 47.5 kV
